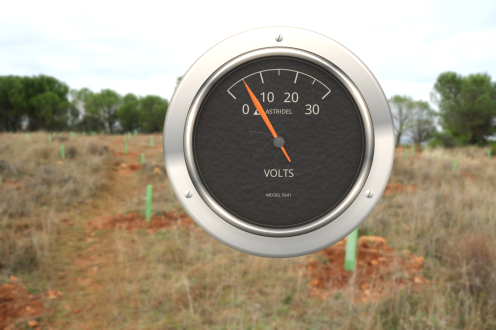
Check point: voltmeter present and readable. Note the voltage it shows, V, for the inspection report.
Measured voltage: 5 V
